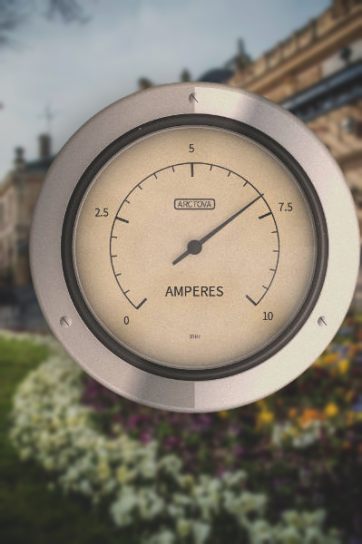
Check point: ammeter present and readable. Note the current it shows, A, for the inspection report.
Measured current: 7 A
